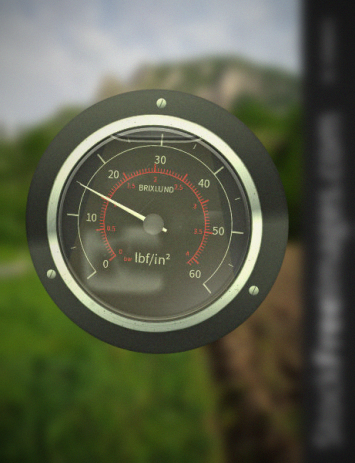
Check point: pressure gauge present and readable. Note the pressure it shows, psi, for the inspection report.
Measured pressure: 15 psi
